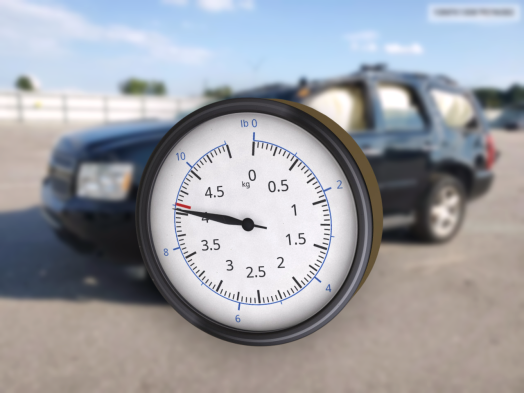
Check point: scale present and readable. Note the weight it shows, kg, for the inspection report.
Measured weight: 4.05 kg
